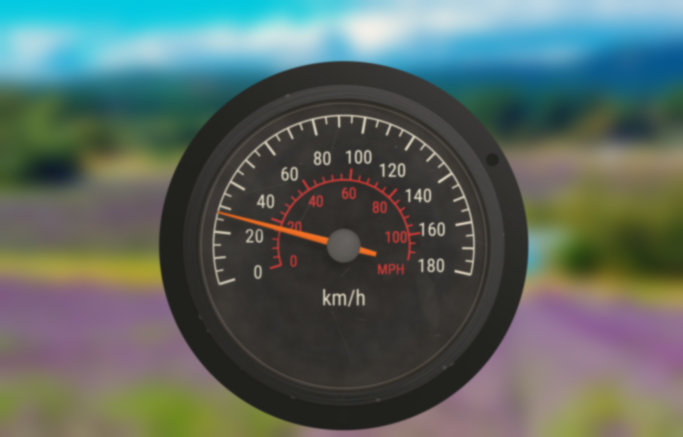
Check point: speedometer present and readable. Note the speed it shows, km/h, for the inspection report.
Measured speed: 27.5 km/h
